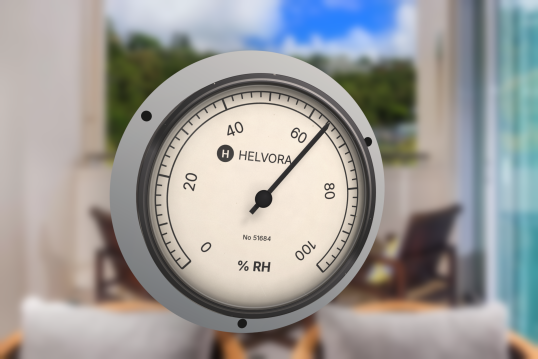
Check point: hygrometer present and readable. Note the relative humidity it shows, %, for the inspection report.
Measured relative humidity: 64 %
